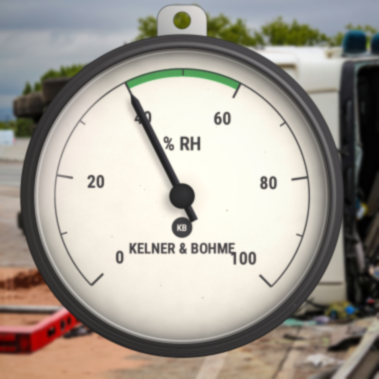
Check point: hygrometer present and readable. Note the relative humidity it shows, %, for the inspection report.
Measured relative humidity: 40 %
